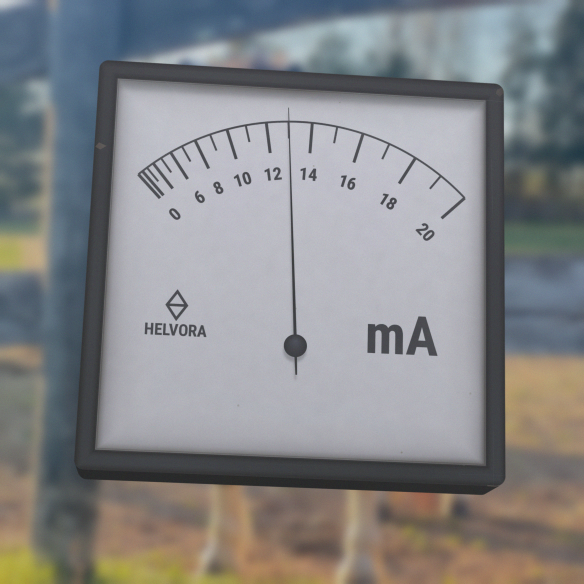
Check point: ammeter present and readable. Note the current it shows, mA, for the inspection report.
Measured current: 13 mA
